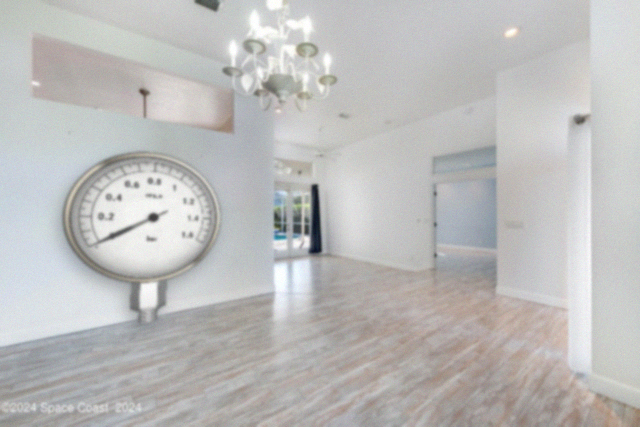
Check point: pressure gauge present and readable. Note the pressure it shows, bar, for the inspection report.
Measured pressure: 0 bar
